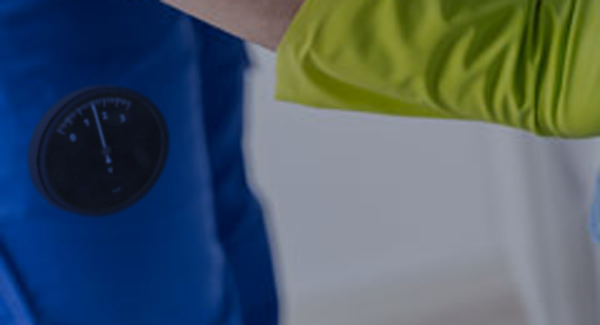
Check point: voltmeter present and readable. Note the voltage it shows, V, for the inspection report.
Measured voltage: 1.5 V
